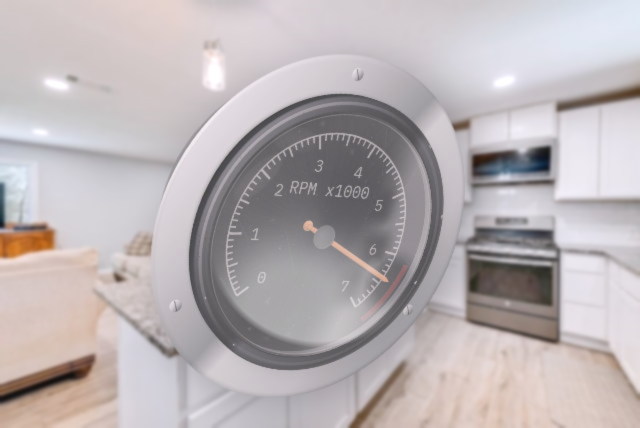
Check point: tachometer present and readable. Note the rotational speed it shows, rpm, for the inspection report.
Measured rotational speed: 6400 rpm
